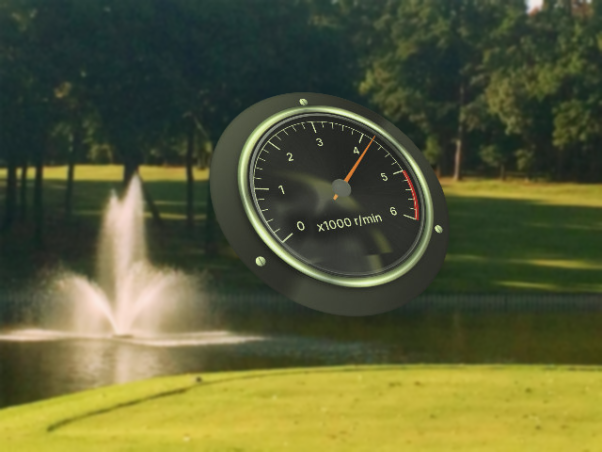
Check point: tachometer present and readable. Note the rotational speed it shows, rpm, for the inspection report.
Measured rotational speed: 4200 rpm
